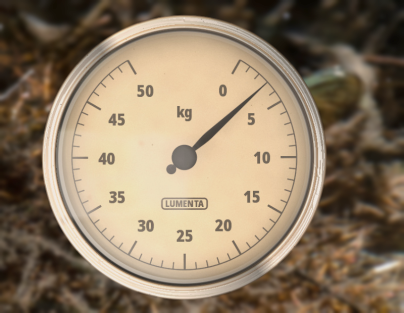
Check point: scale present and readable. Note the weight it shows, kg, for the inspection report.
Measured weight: 3 kg
